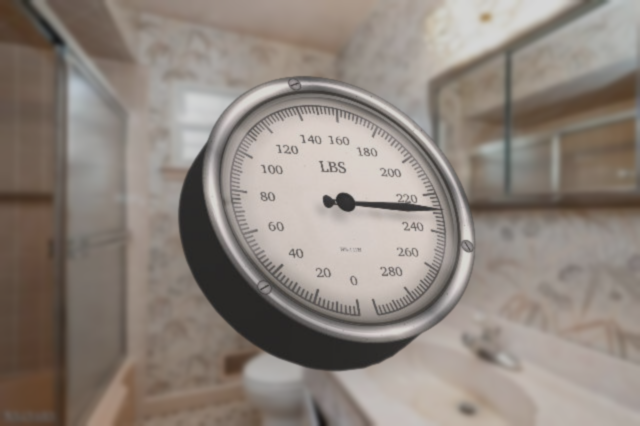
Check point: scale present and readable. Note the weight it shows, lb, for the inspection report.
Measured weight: 230 lb
